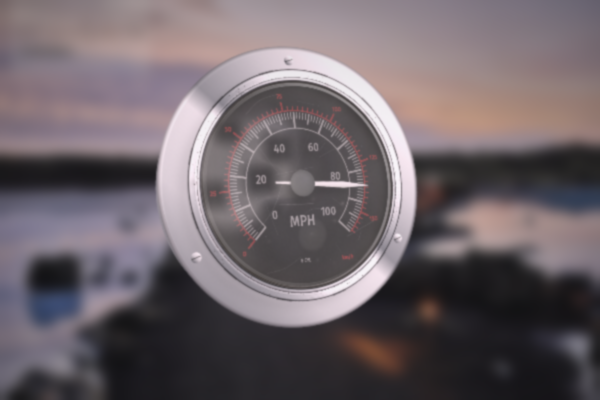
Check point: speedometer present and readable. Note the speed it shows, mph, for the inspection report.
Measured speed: 85 mph
